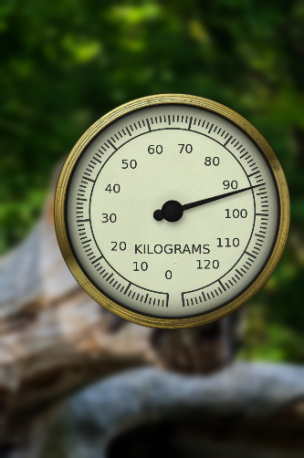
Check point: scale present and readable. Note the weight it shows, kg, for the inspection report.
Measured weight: 93 kg
